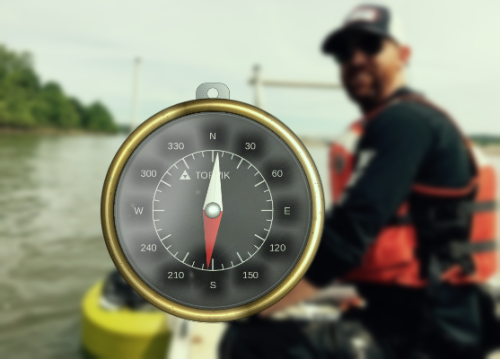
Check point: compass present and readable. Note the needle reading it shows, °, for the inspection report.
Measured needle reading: 185 °
